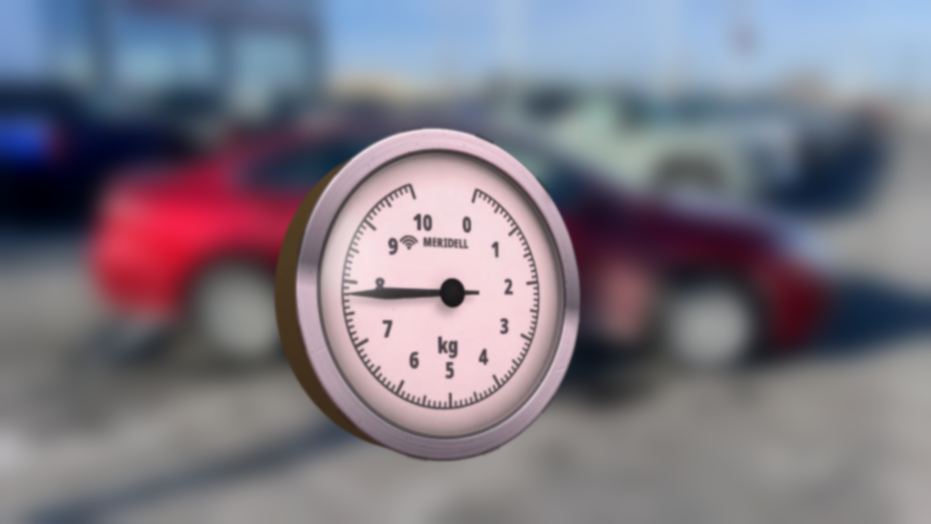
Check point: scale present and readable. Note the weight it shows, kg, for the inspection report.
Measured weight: 7.8 kg
